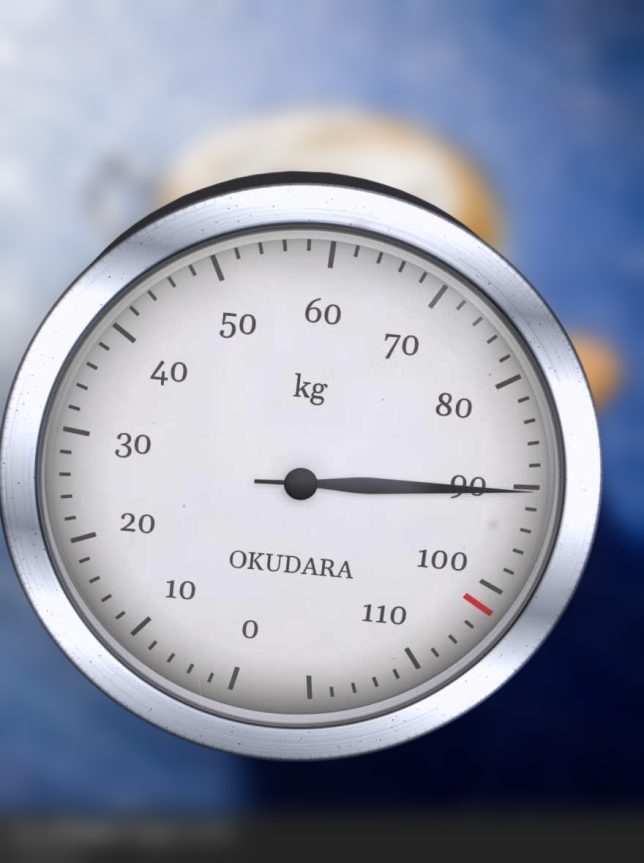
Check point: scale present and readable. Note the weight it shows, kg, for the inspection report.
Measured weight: 90 kg
